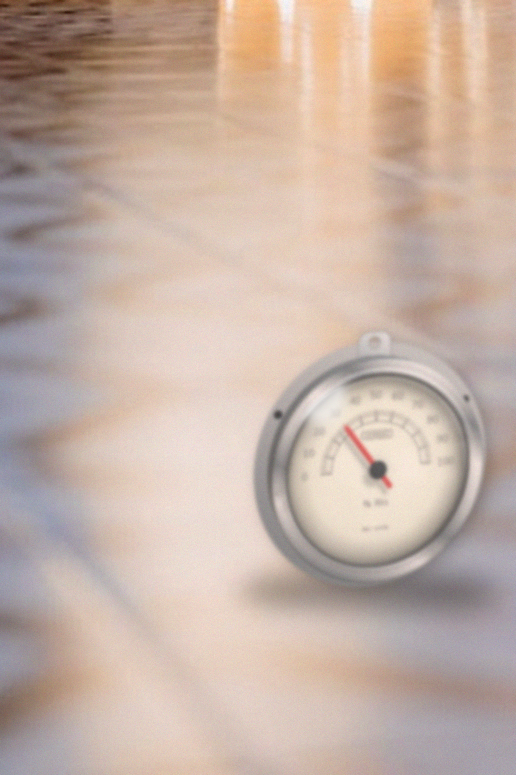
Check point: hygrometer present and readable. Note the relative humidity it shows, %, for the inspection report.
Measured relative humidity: 30 %
